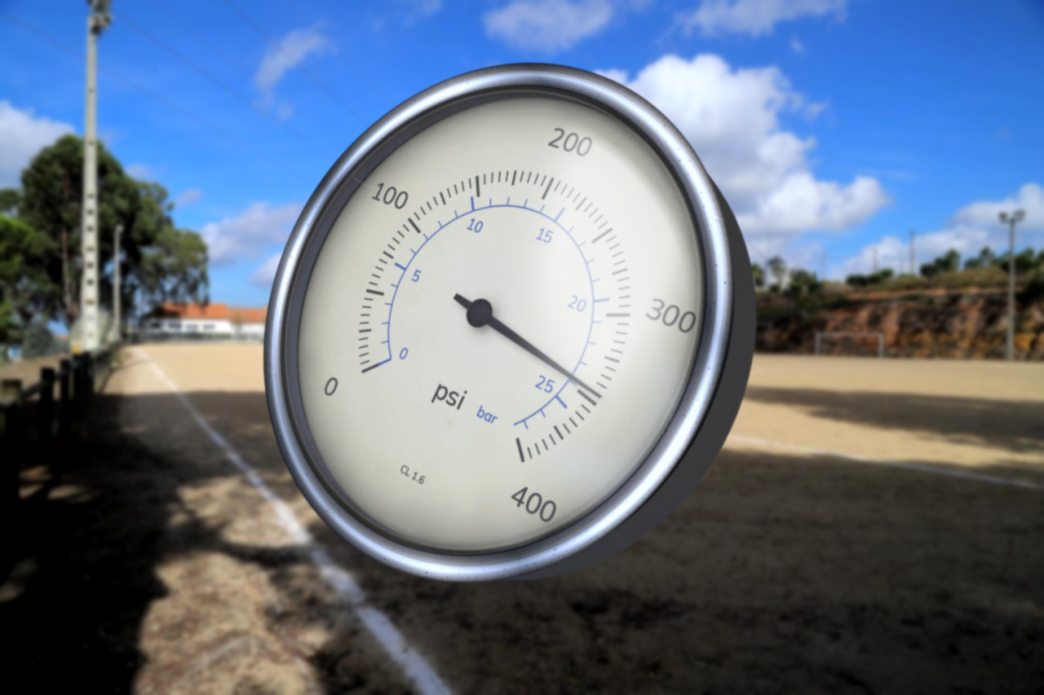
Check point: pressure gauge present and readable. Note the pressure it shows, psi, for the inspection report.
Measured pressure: 345 psi
